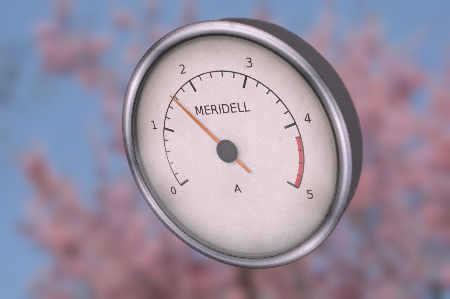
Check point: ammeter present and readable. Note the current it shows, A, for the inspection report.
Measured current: 1.6 A
